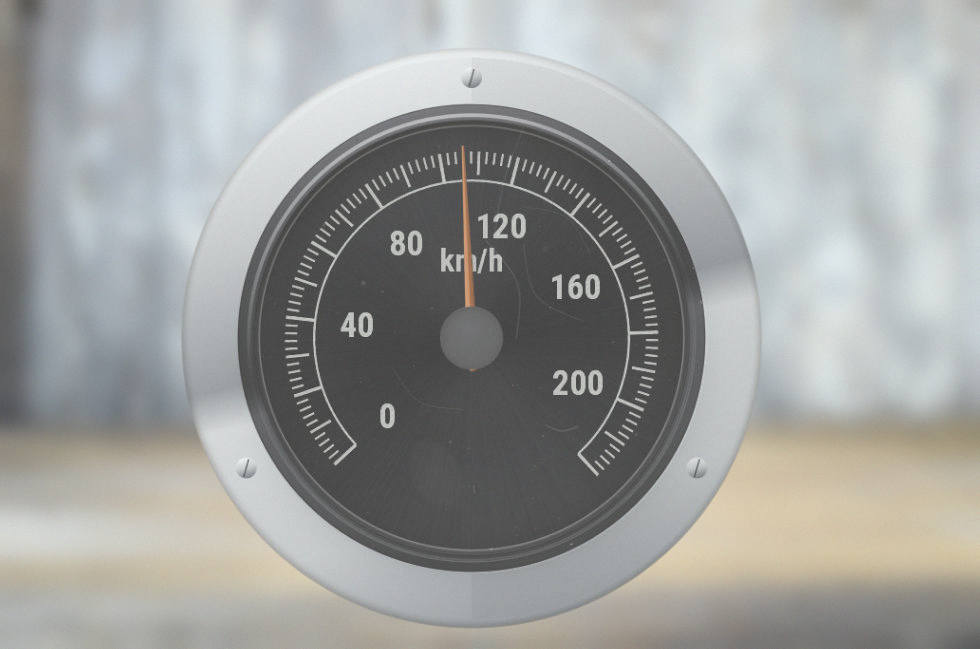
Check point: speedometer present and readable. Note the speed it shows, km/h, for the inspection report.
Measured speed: 106 km/h
